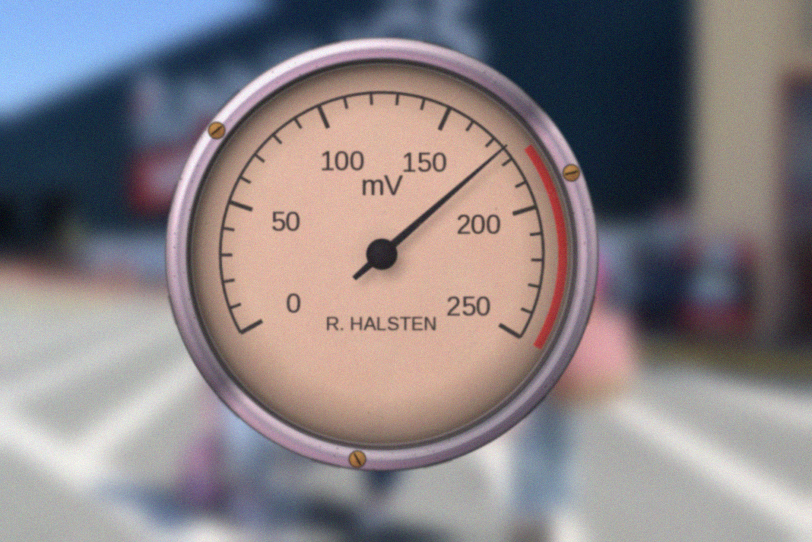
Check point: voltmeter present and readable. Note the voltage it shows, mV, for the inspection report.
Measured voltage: 175 mV
